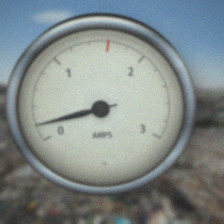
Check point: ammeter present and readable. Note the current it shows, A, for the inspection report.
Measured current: 0.2 A
